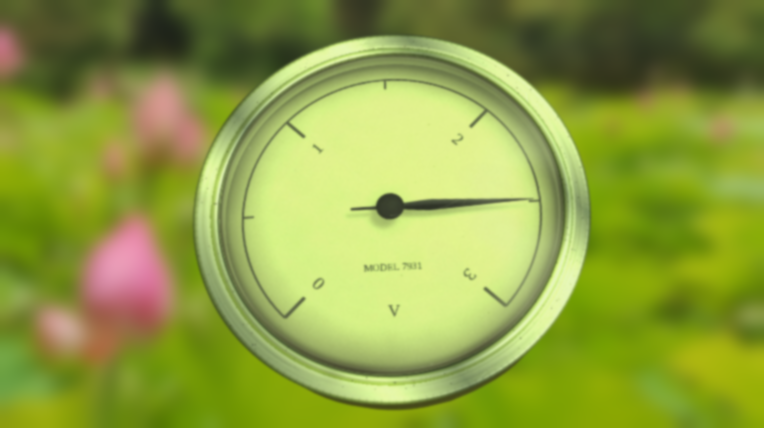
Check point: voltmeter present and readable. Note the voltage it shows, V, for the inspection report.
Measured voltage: 2.5 V
